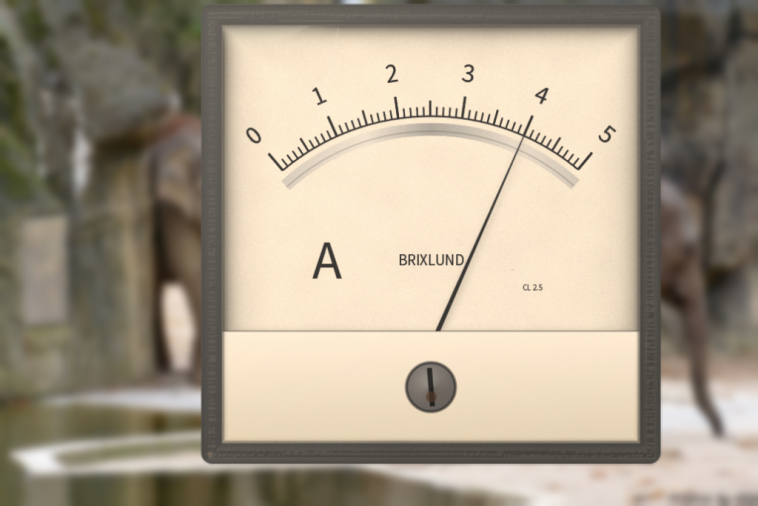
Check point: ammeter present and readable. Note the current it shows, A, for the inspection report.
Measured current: 4 A
